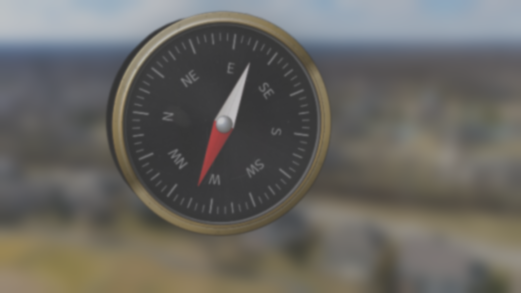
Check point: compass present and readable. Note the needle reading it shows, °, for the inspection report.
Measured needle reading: 285 °
